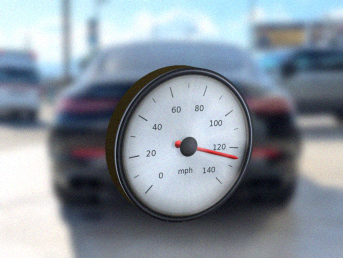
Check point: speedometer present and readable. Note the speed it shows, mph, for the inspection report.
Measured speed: 125 mph
